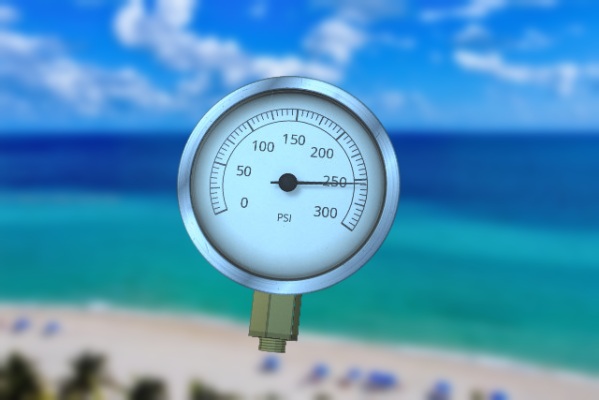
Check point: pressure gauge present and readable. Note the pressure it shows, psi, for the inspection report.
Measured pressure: 255 psi
